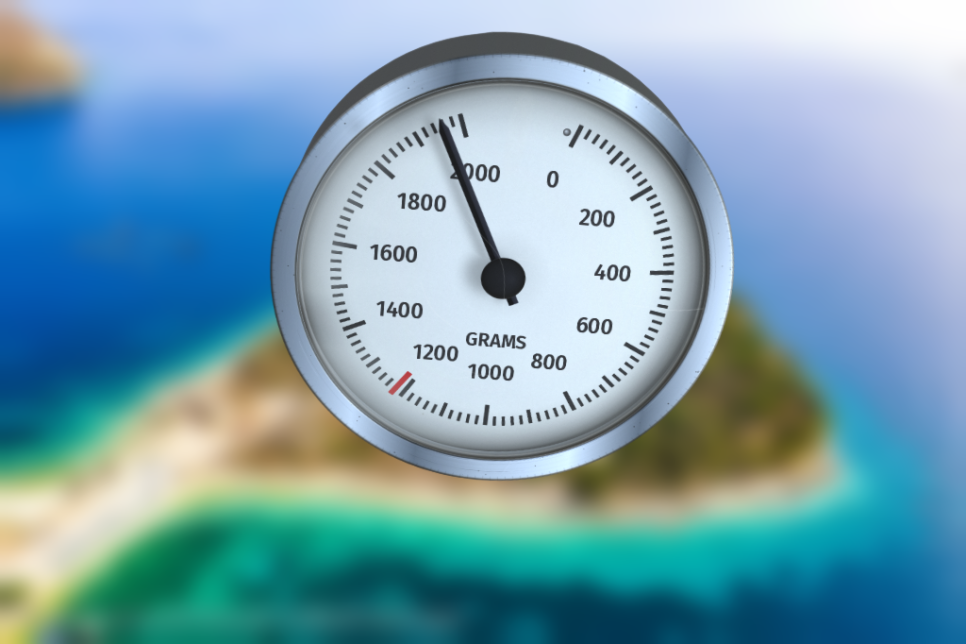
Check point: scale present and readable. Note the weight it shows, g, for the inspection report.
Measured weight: 1960 g
